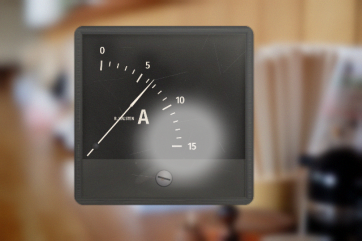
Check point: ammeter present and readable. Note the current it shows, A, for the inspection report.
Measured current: 6.5 A
